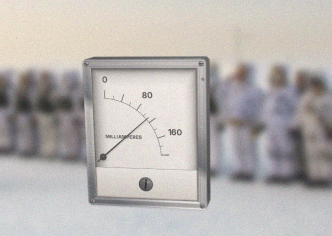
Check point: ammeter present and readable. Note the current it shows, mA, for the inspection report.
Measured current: 110 mA
